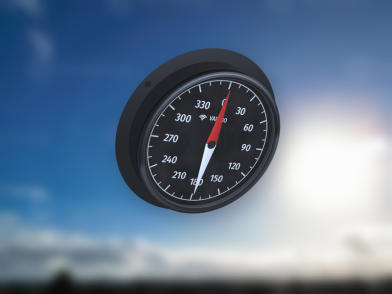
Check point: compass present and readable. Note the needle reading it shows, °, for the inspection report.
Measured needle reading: 0 °
